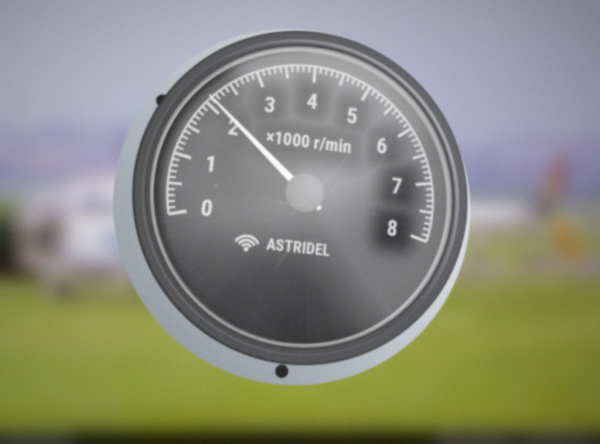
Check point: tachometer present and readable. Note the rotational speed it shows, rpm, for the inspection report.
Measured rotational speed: 2100 rpm
